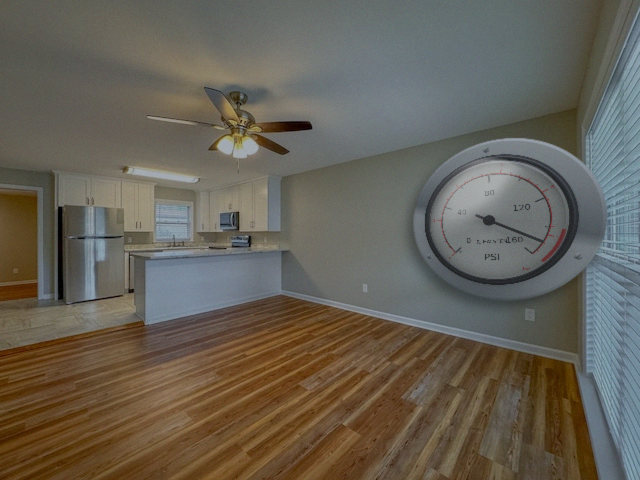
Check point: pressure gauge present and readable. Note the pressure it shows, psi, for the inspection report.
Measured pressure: 150 psi
